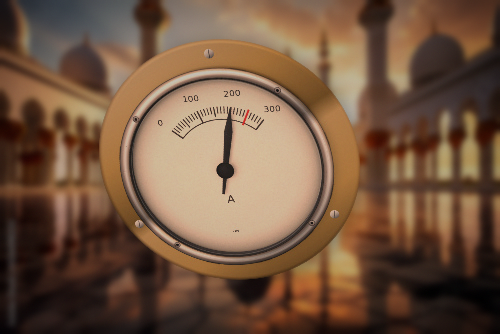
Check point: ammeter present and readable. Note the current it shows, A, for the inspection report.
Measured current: 200 A
